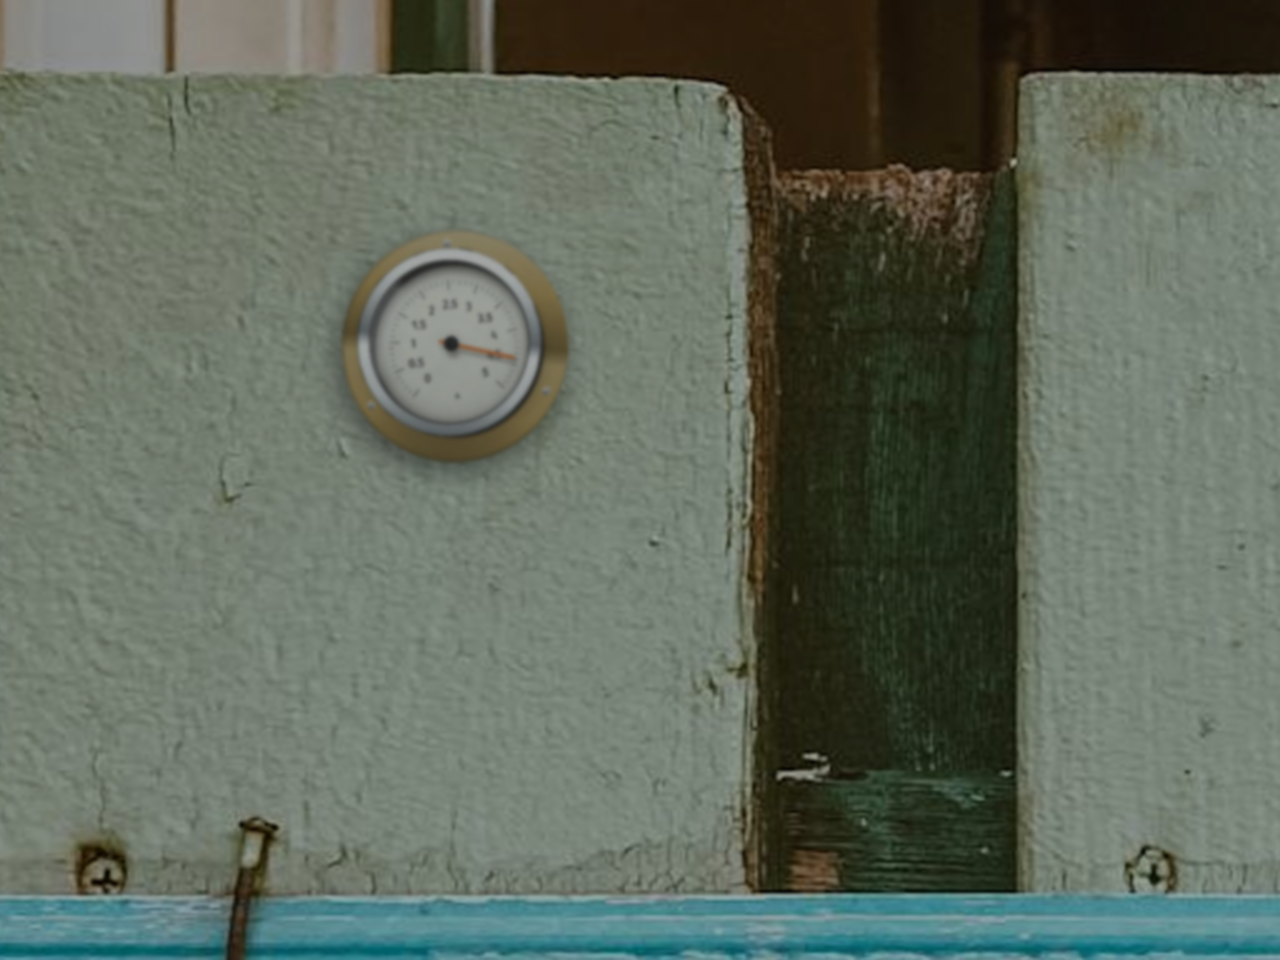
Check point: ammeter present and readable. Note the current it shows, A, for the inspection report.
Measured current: 4.5 A
